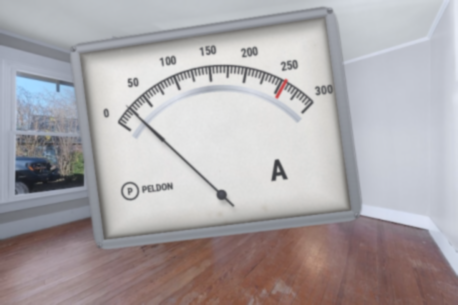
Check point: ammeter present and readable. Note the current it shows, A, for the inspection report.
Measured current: 25 A
